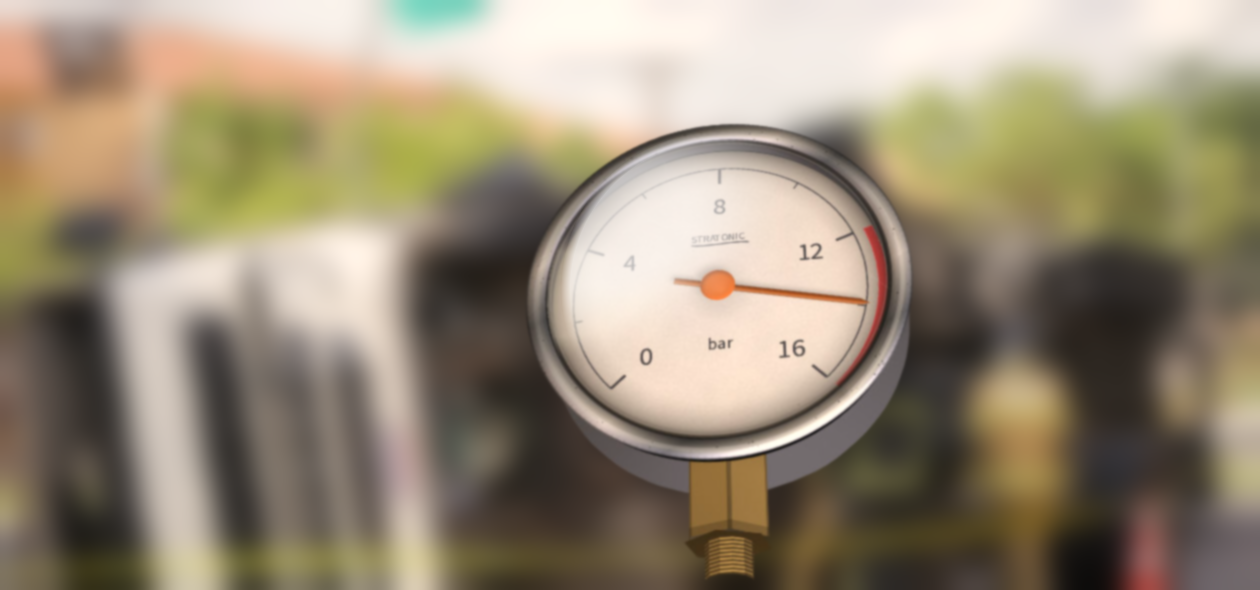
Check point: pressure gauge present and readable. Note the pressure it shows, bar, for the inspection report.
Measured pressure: 14 bar
